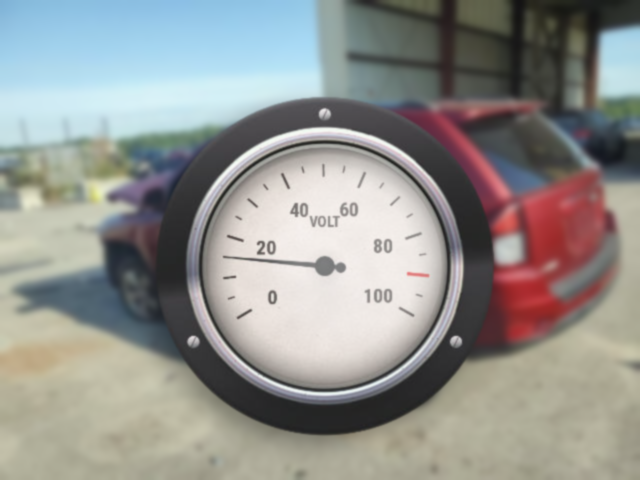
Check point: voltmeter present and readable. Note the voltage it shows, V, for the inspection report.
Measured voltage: 15 V
